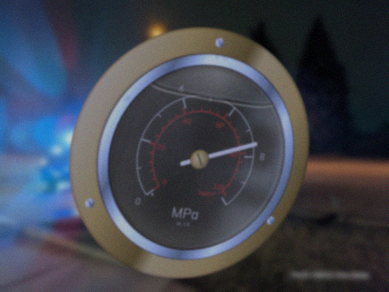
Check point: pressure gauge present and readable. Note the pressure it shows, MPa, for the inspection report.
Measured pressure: 7.5 MPa
